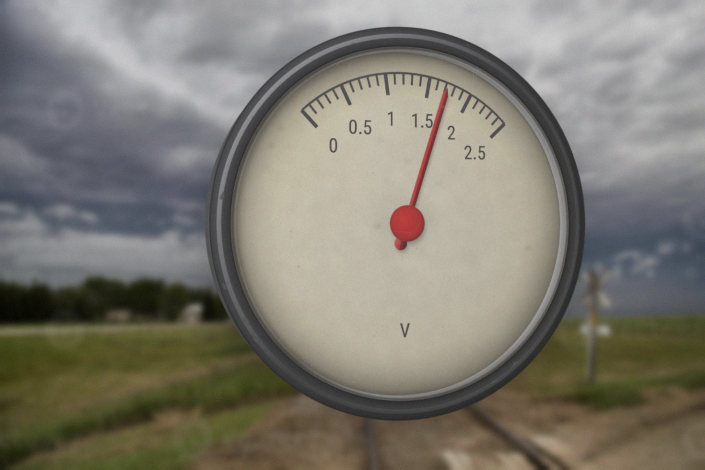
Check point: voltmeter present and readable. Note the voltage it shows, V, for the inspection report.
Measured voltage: 1.7 V
